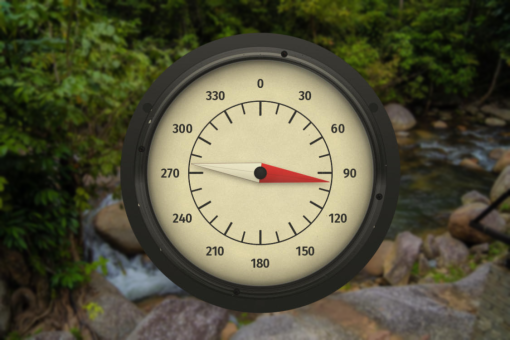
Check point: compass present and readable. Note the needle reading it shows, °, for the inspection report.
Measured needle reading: 97.5 °
